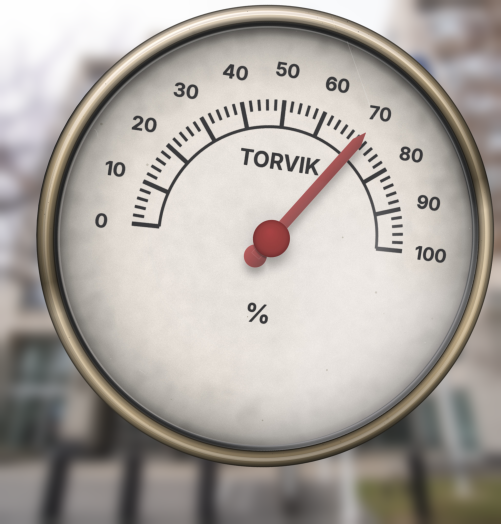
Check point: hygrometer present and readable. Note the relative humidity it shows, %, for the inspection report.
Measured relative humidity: 70 %
